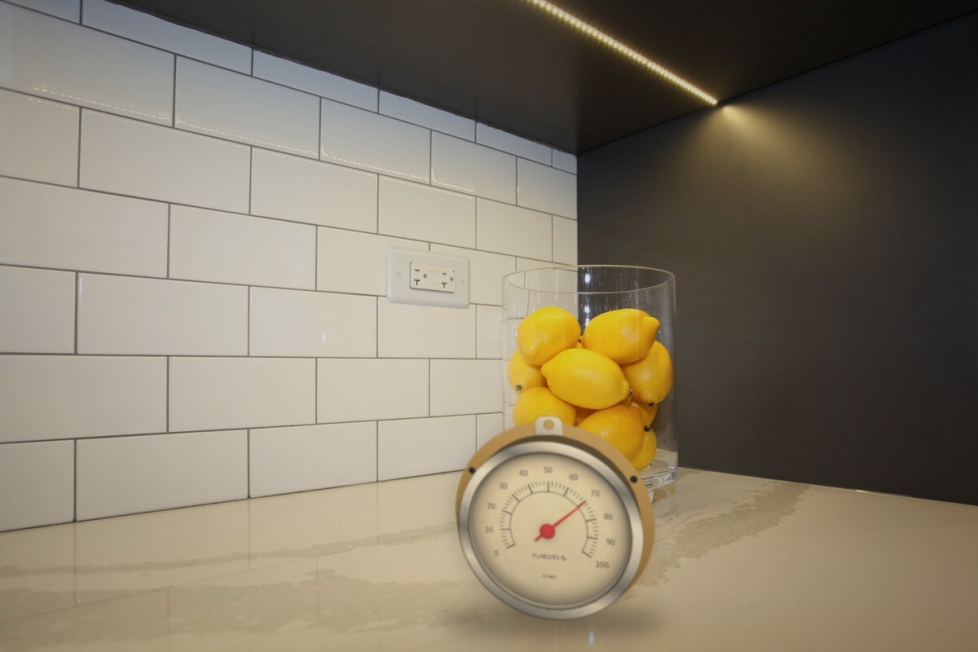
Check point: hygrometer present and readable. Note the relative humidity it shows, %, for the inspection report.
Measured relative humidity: 70 %
